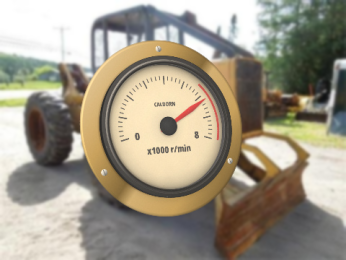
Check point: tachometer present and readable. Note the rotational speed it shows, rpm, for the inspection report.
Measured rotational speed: 6200 rpm
